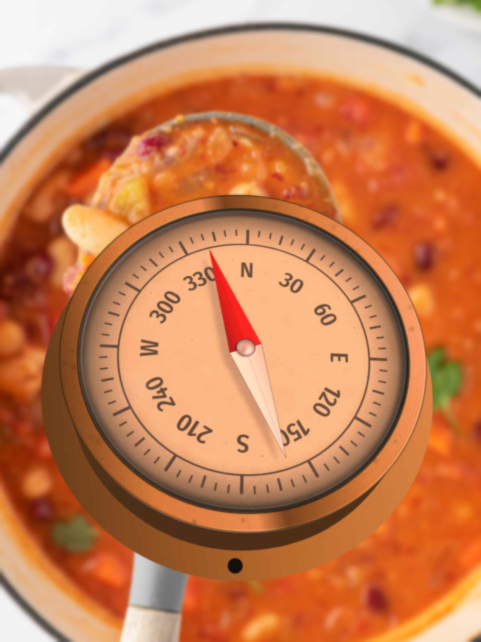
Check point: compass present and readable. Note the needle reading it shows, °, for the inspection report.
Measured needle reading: 340 °
